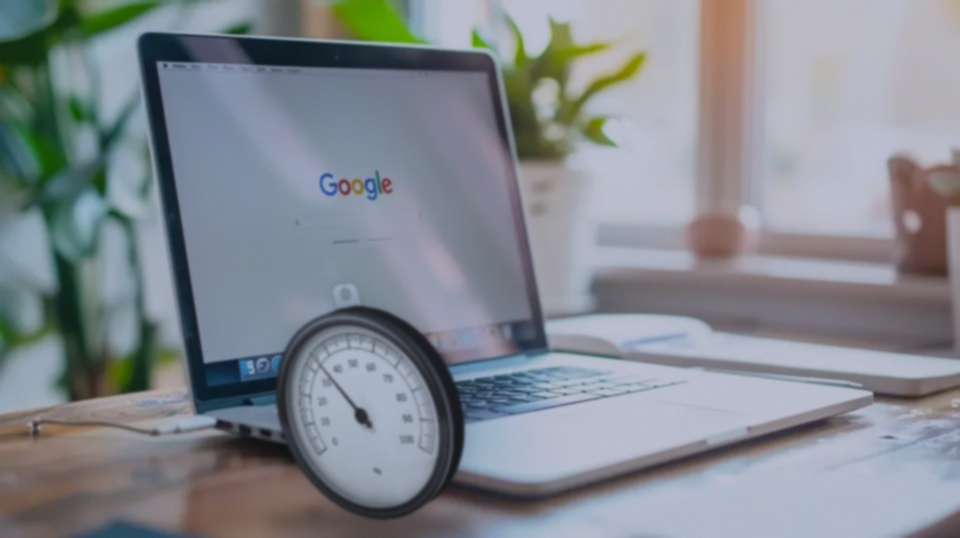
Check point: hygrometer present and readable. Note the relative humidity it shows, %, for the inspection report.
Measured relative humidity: 35 %
